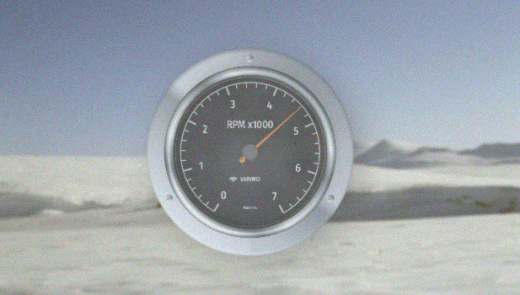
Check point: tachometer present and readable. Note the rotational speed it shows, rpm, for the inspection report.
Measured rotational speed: 4600 rpm
